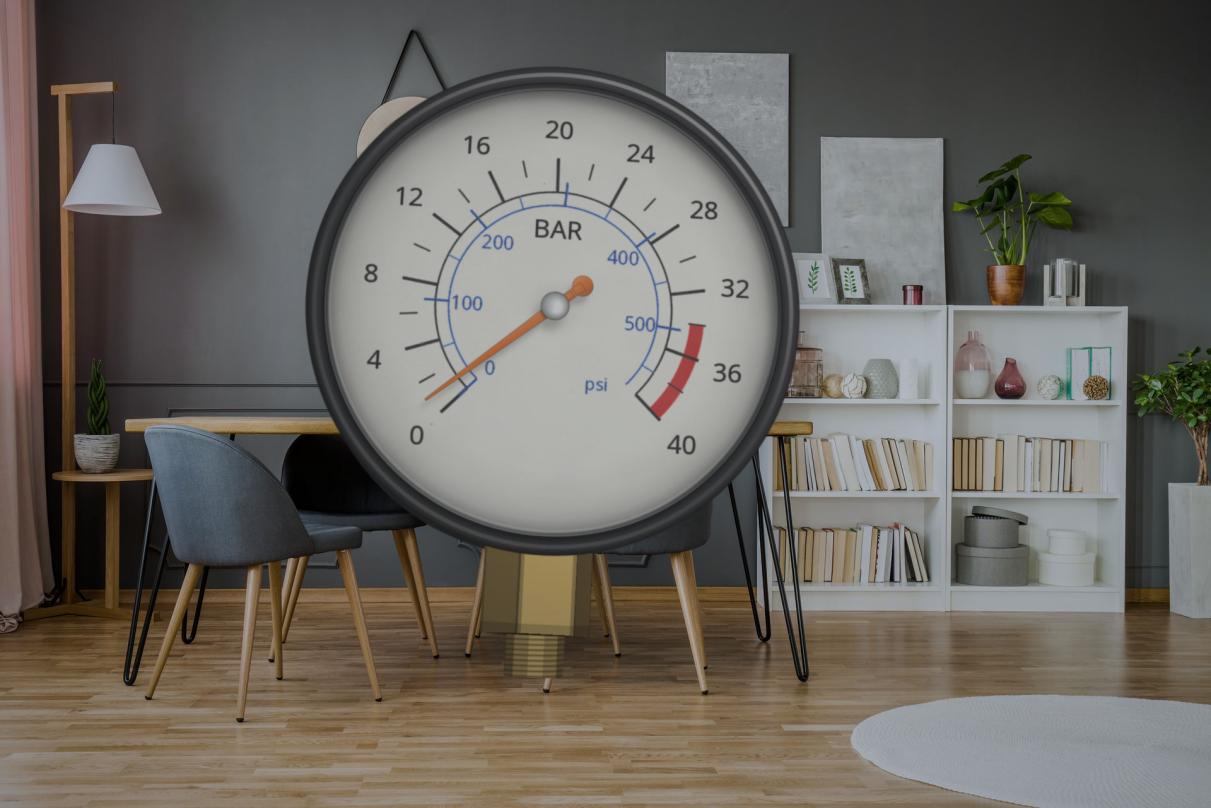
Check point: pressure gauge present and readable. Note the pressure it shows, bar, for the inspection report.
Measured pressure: 1 bar
